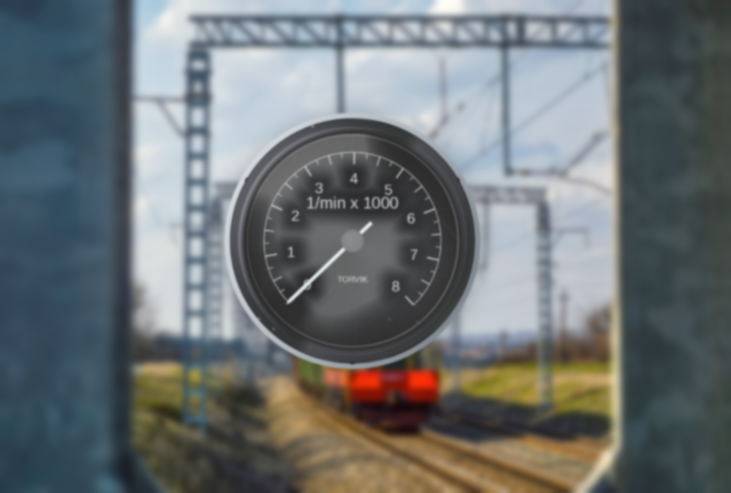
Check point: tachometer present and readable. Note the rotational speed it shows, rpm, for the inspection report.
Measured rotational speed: 0 rpm
